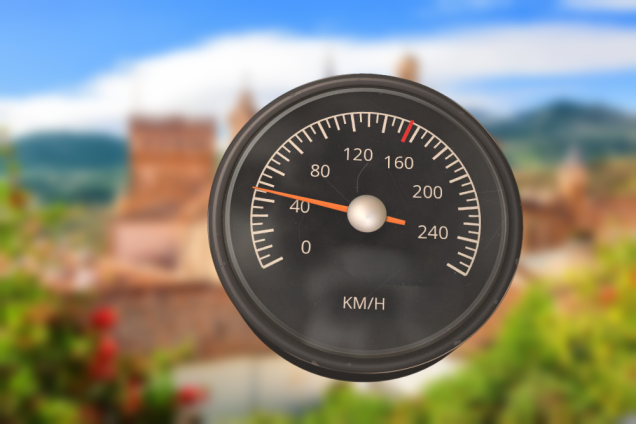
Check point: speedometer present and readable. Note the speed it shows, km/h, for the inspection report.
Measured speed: 45 km/h
